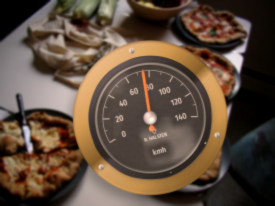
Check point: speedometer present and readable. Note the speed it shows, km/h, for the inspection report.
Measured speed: 75 km/h
